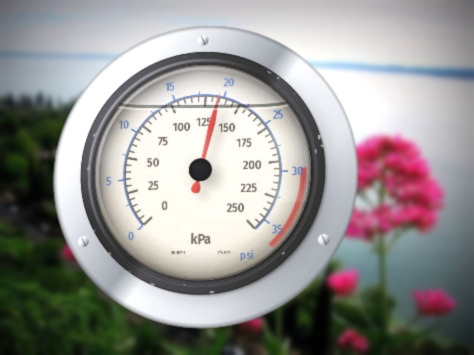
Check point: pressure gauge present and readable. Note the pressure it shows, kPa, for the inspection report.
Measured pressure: 135 kPa
